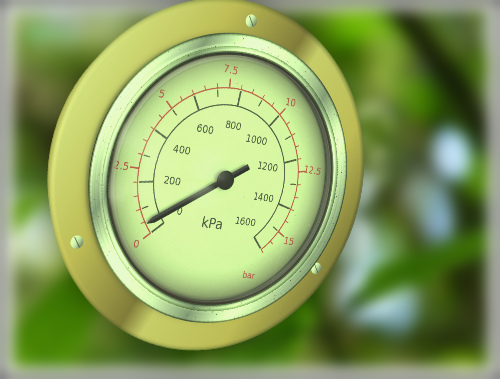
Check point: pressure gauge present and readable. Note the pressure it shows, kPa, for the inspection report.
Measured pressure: 50 kPa
